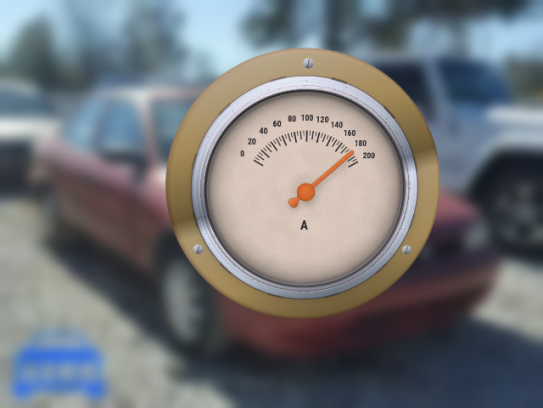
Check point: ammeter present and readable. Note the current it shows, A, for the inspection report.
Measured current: 180 A
